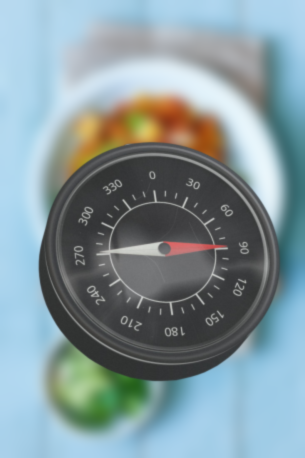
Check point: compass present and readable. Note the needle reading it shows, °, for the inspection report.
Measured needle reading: 90 °
